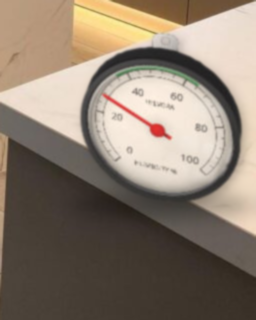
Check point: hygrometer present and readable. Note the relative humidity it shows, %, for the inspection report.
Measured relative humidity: 28 %
